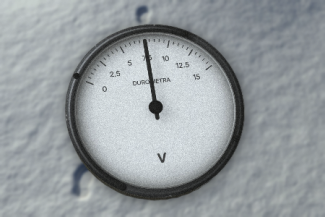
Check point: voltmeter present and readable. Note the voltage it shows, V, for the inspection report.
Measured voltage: 7.5 V
